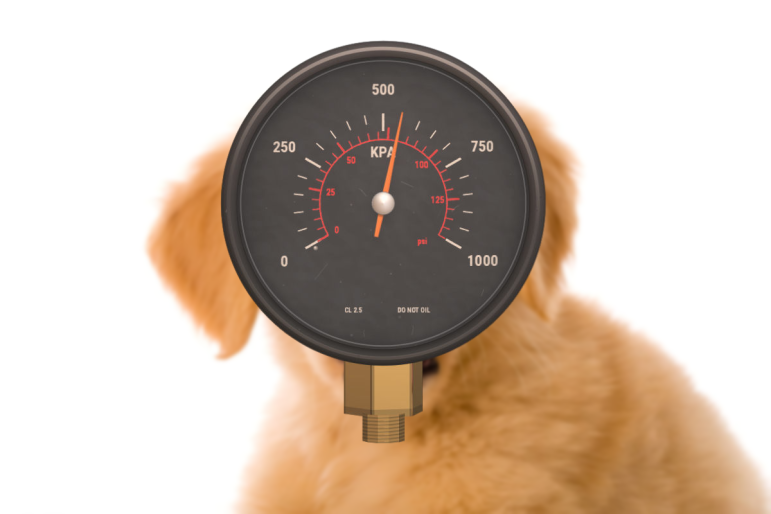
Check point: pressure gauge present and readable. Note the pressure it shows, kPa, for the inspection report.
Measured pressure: 550 kPa
